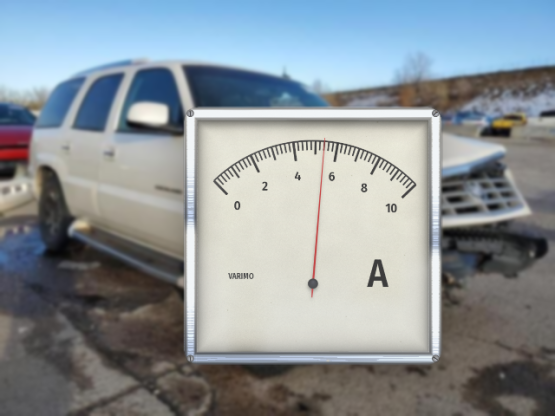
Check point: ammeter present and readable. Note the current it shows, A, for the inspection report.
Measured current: 5.4 A
